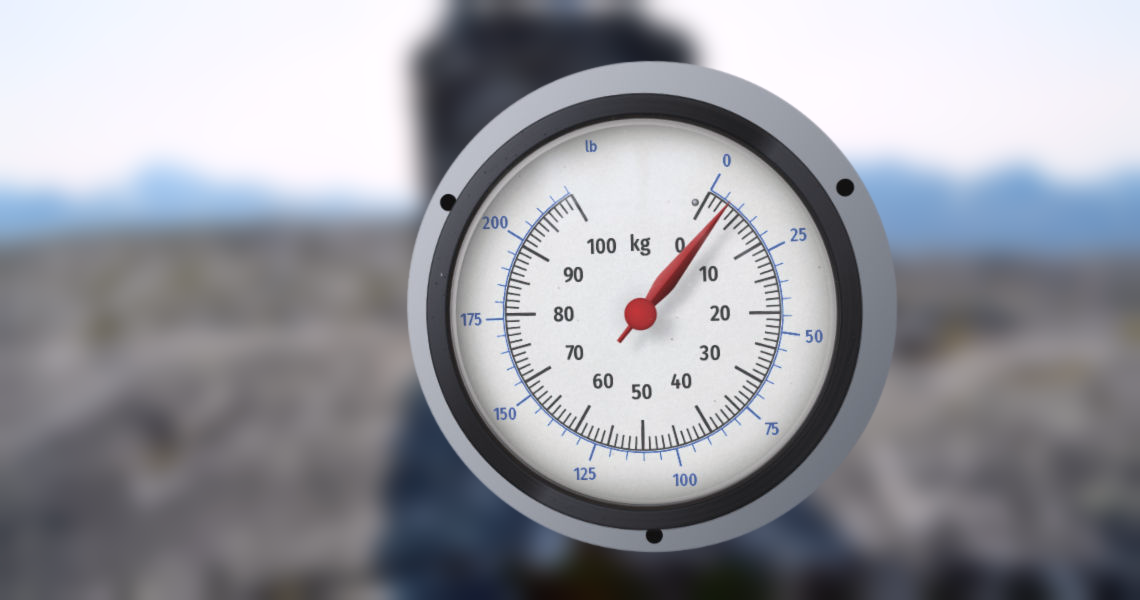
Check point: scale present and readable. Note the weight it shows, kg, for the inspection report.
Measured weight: 3 kg
